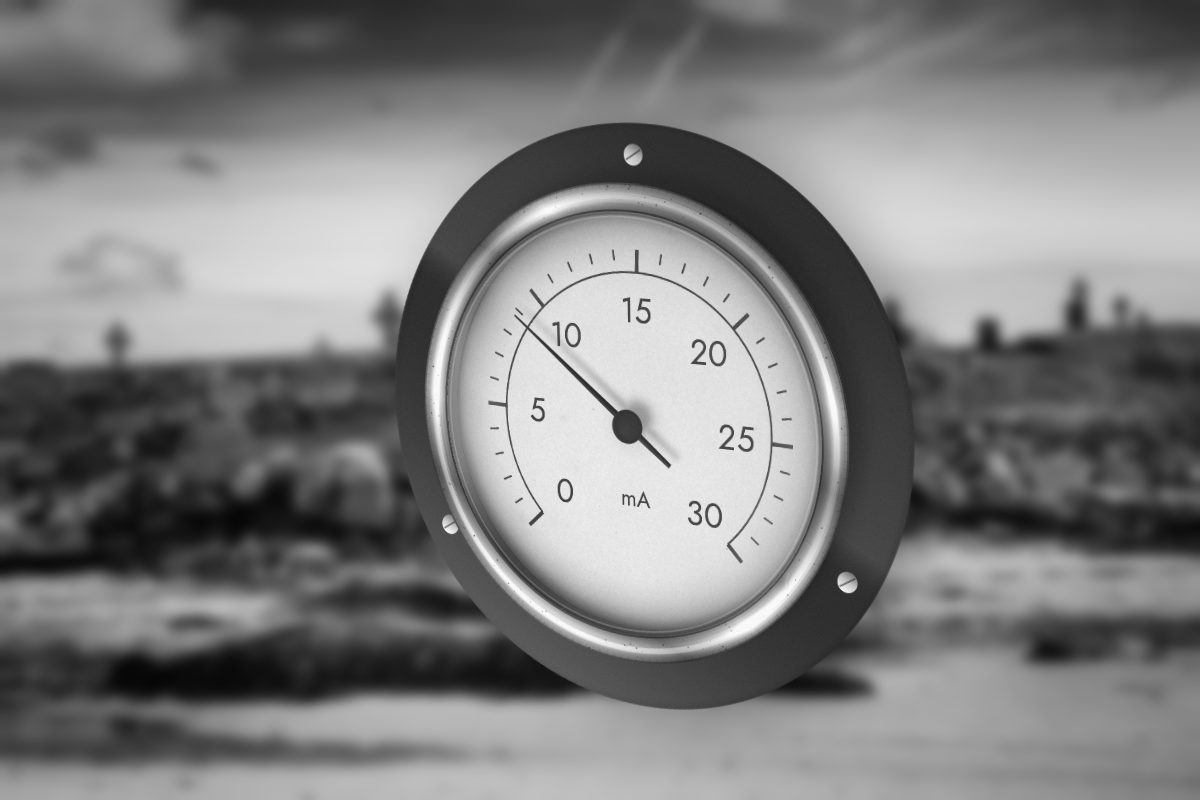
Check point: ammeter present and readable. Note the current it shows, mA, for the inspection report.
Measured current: 9 mA
